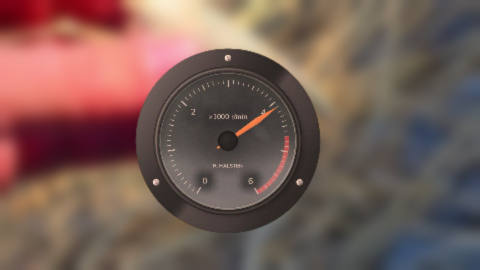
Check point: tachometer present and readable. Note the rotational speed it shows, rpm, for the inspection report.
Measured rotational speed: 4100 rpm
